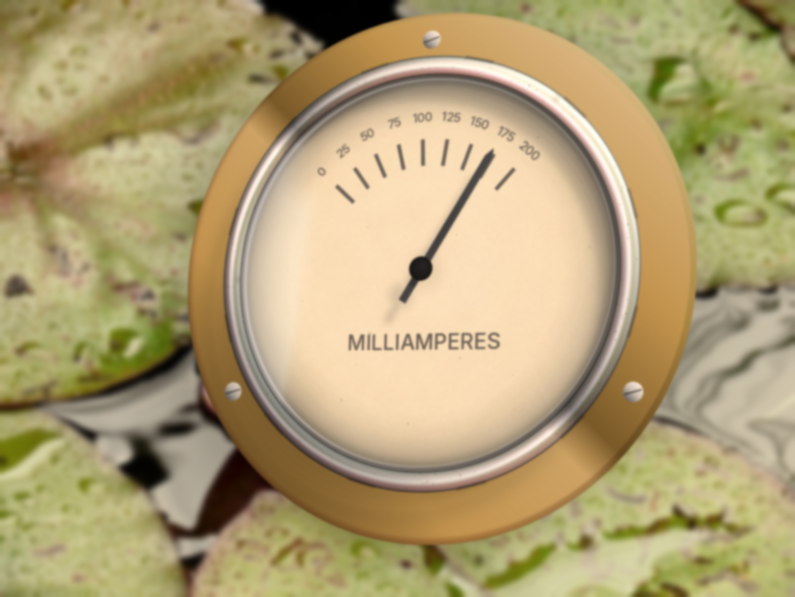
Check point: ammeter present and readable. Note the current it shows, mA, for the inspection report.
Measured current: 175 mA
